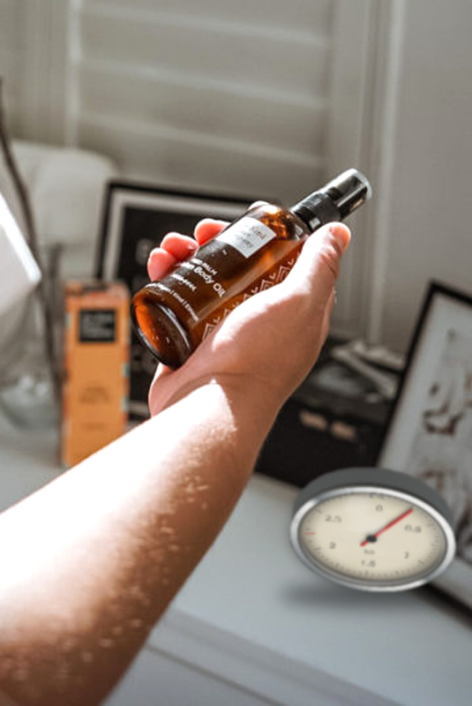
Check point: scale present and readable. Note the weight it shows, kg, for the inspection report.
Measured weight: 0.25 kg
